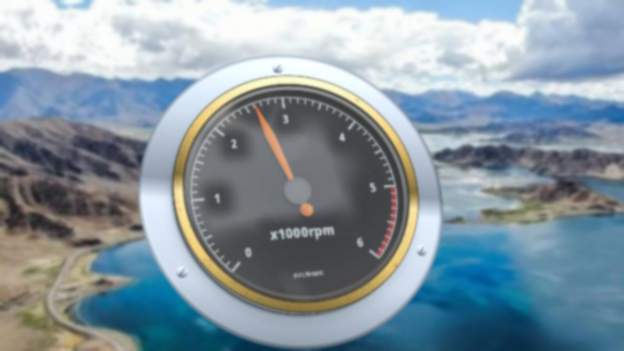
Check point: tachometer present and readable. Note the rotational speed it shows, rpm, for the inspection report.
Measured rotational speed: 2600 rpm
